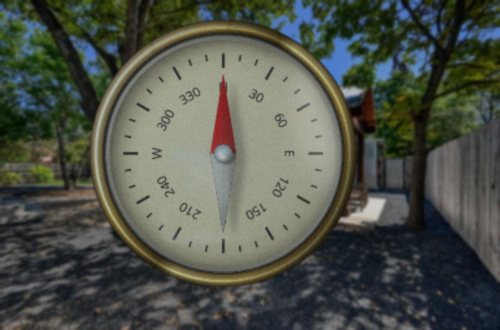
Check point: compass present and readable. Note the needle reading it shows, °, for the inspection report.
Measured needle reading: 0 °
